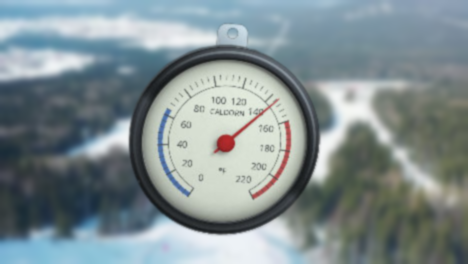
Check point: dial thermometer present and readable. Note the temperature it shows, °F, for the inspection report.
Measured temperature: 144 °F
